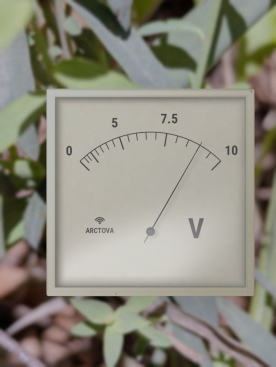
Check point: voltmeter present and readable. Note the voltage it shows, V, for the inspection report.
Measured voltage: 9 V
